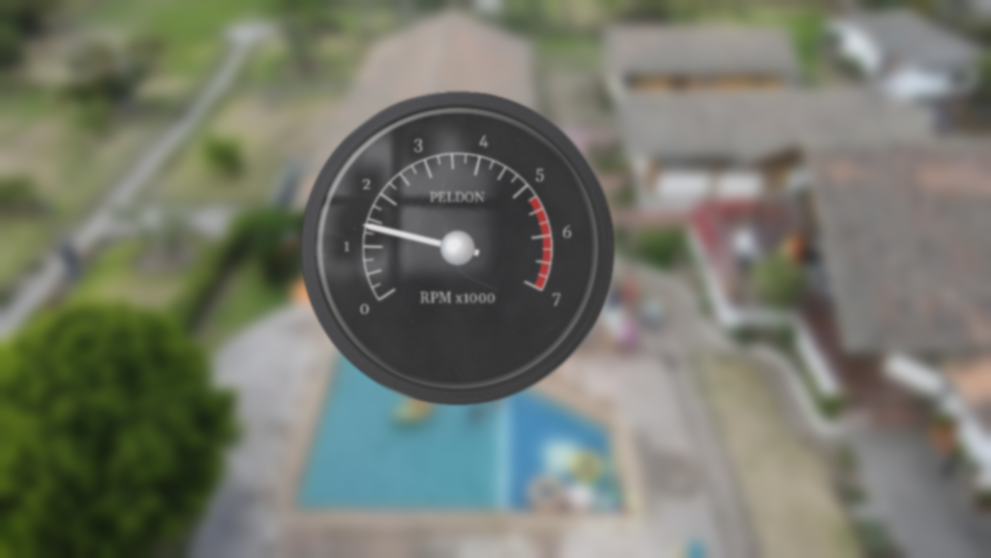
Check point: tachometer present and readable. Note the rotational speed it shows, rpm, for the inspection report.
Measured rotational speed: 1375 rpm
